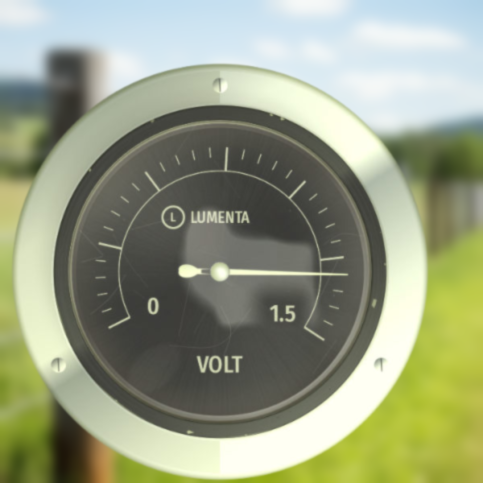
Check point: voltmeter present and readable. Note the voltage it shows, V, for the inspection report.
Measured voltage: 1.3 V
